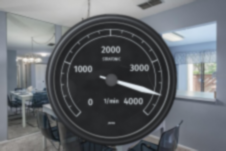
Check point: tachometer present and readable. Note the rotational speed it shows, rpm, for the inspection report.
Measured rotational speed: 3600 rpm
